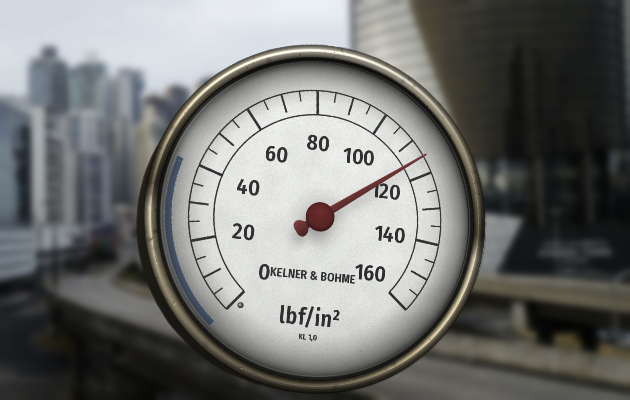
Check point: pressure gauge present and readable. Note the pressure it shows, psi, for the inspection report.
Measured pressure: 115 psi
